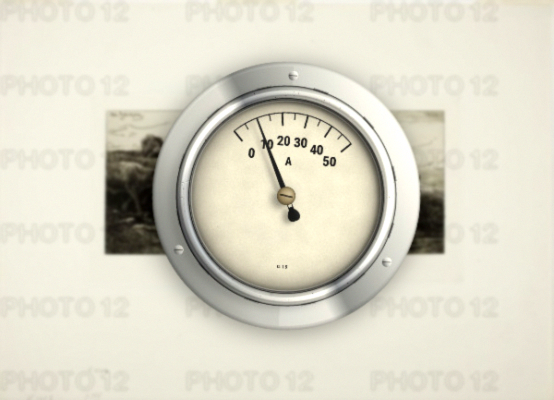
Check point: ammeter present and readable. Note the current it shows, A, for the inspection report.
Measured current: 10 A
